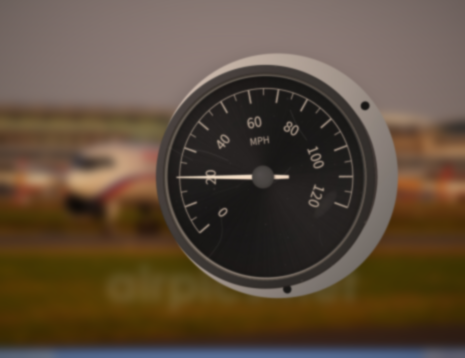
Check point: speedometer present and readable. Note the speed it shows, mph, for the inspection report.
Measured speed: 20 mph
